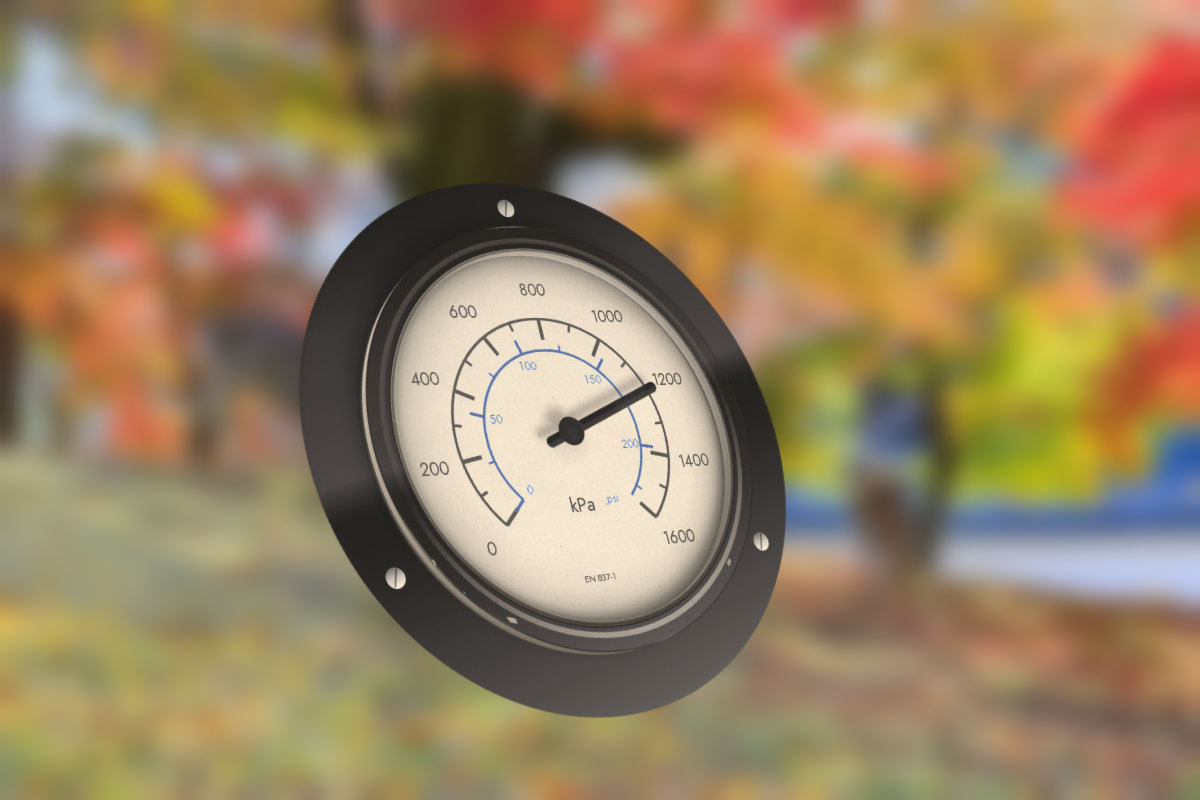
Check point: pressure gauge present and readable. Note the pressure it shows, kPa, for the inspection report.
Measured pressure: 1200 kPa
